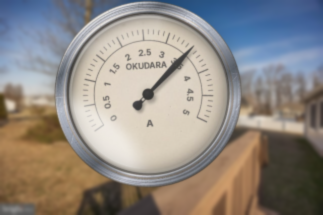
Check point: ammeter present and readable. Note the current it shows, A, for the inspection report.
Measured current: 3.5 A
